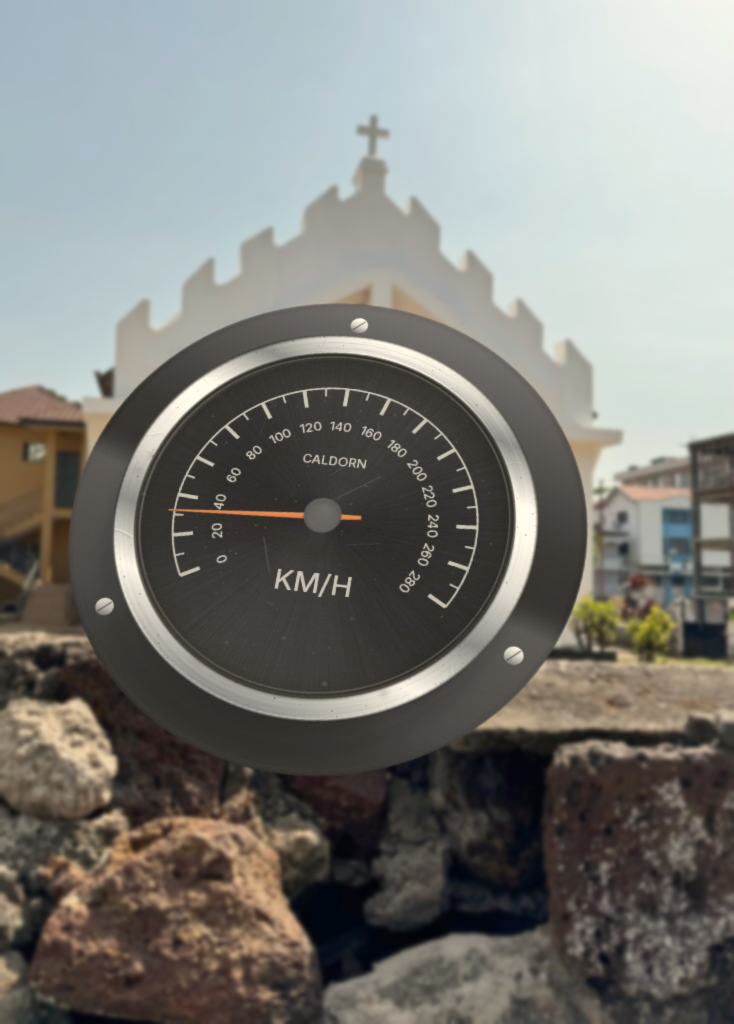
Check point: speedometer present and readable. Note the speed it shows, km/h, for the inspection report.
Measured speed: 30 km/h
